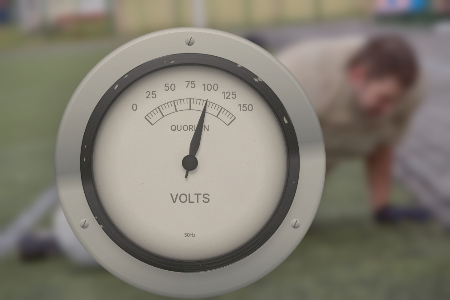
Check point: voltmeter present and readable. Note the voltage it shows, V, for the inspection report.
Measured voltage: 100 V
